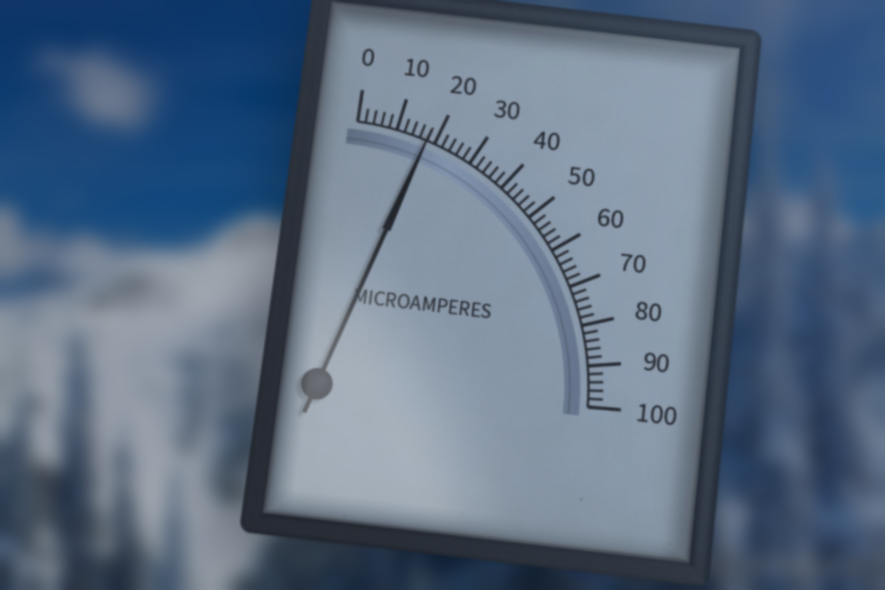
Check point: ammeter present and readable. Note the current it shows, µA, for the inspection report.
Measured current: 18 µA
